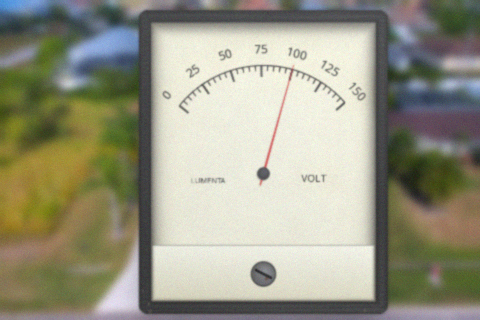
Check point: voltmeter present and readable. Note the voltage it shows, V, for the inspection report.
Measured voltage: 100 V
